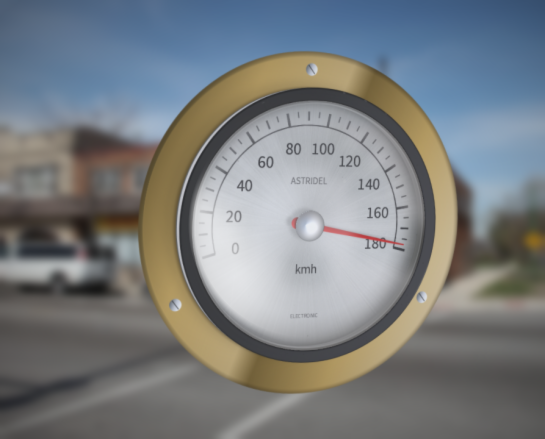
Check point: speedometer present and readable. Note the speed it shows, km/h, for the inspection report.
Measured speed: 177.5 km/h
